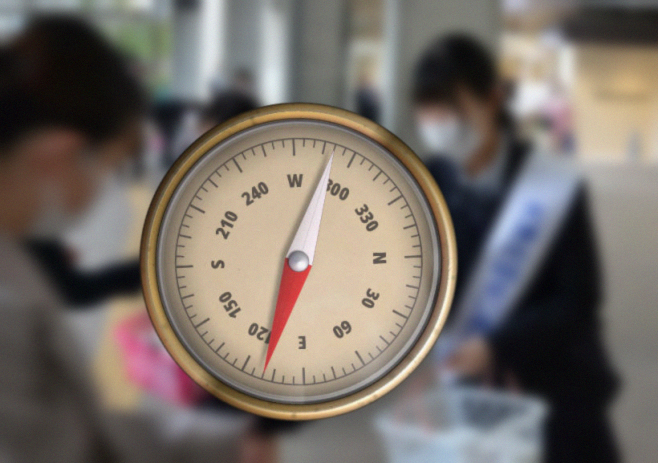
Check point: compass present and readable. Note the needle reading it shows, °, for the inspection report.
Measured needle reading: 110 °
